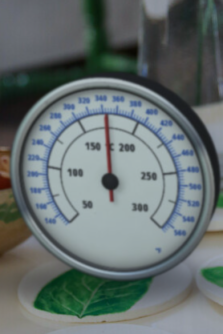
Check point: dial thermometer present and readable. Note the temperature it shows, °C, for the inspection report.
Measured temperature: 175 °C
